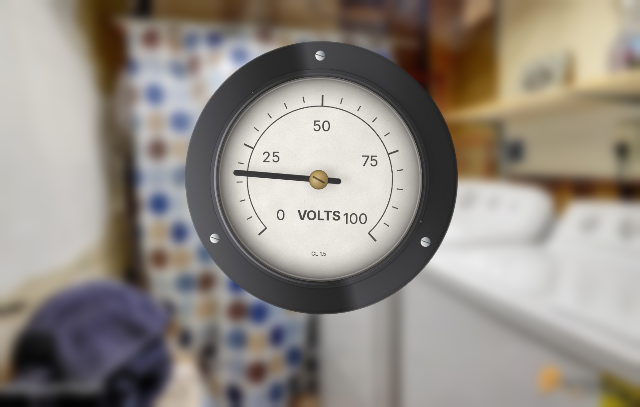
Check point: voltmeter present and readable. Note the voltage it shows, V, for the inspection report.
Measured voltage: 17.5 V
